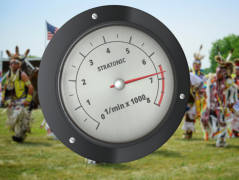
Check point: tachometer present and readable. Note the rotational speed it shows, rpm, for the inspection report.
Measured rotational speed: 6750 rpm
